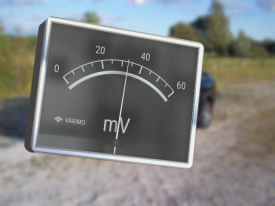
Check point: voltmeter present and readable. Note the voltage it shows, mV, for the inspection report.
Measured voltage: 32.5 mV
